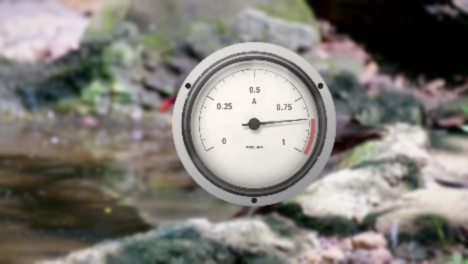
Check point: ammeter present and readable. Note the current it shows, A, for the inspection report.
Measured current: 0.85 A
